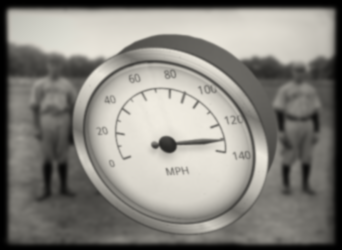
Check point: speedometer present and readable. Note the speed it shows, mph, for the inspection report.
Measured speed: 130 mph
